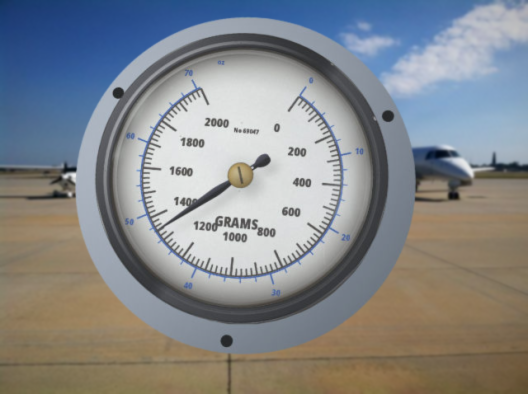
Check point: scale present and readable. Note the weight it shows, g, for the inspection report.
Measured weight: 1340 g
